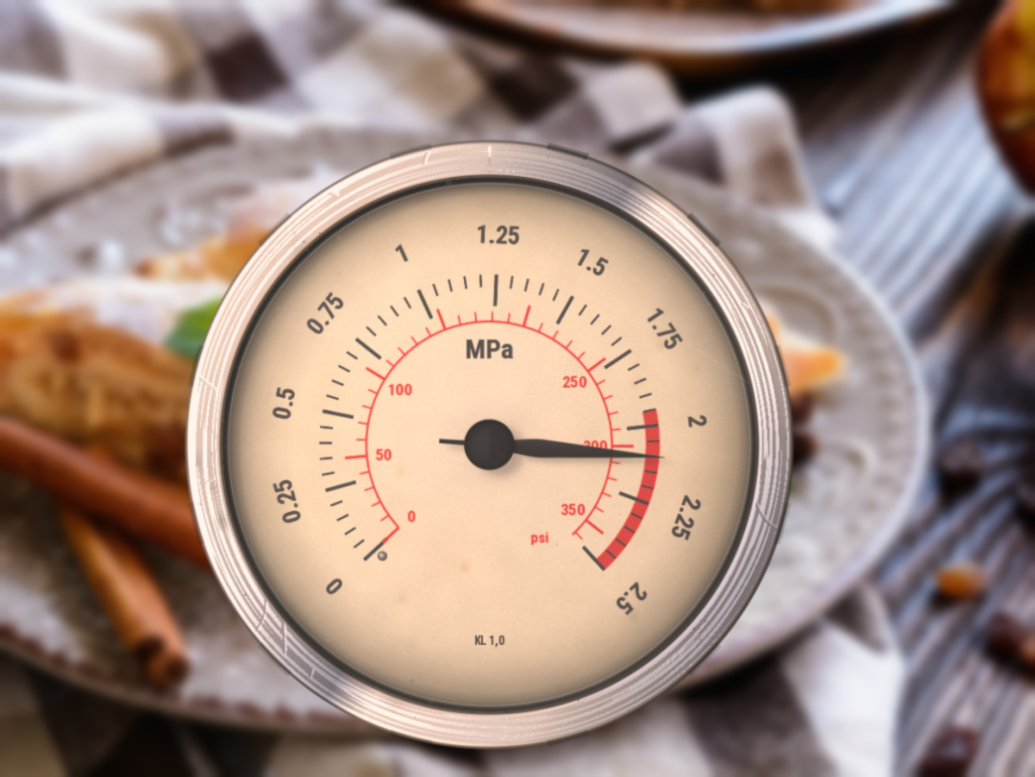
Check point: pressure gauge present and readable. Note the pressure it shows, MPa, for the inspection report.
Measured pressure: 2.1 MPa
